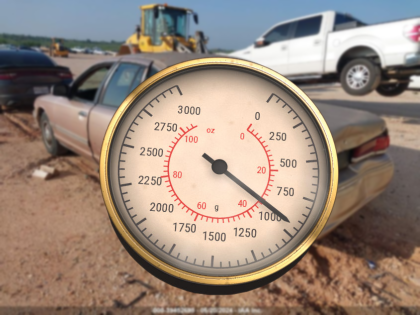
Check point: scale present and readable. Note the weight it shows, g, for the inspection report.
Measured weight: 950 g
